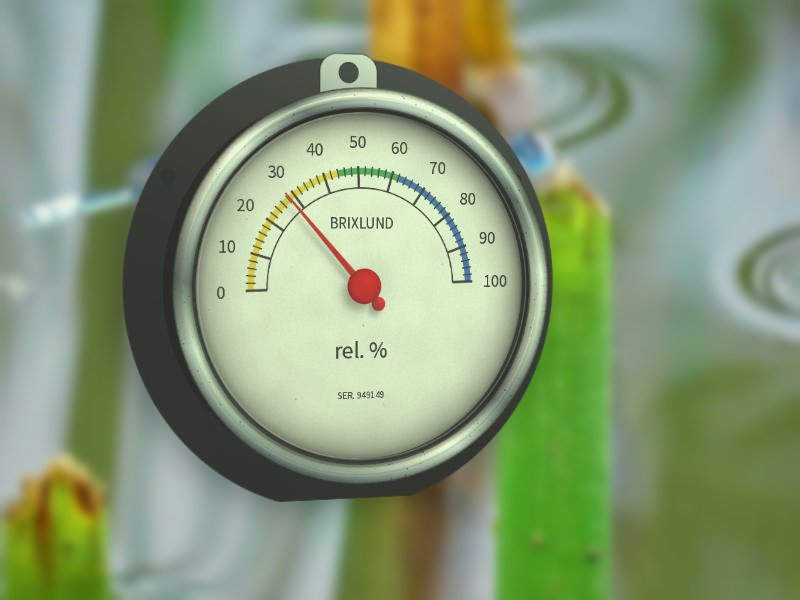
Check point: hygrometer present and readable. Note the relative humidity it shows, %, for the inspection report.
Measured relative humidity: 28 %
